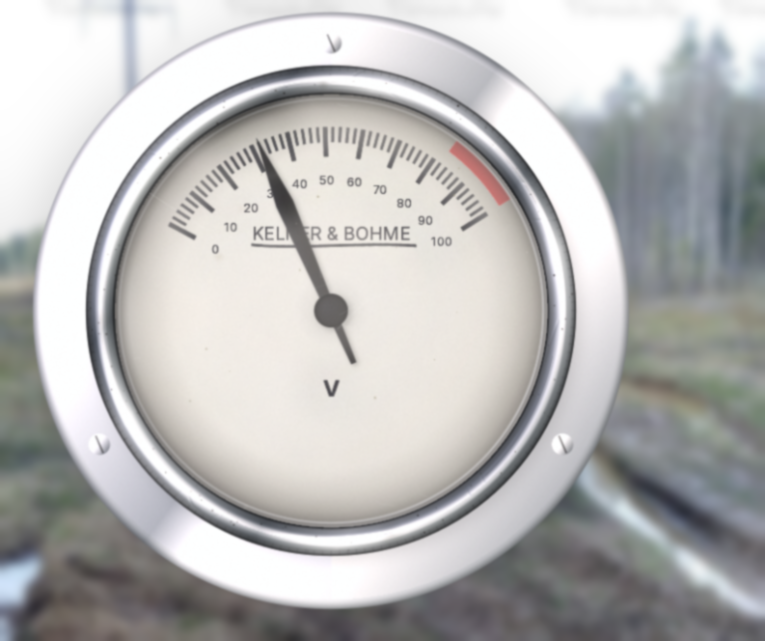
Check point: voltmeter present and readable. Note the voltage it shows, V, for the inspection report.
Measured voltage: 32 V
